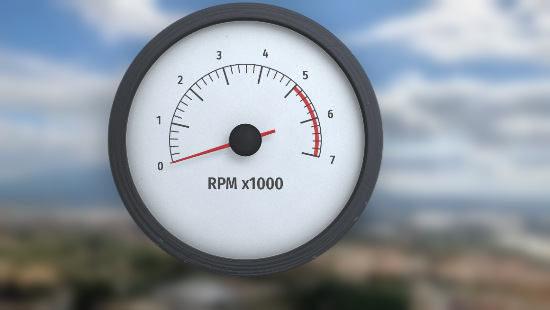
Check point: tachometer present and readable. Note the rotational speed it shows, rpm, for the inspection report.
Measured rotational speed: 0 rpm
